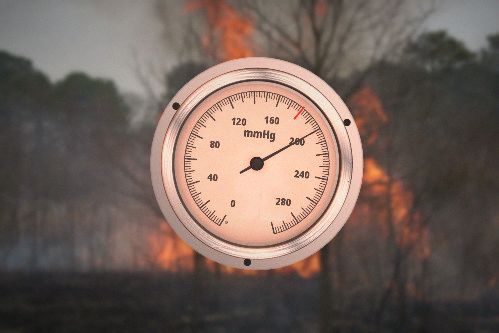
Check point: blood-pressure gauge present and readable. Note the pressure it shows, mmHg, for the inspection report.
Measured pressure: 200 mmHg
